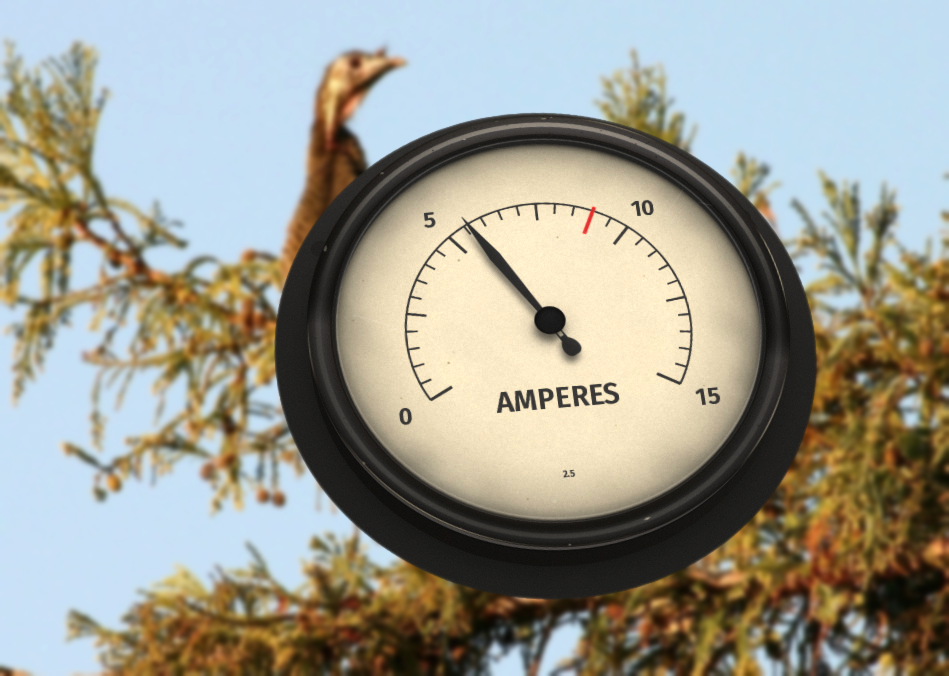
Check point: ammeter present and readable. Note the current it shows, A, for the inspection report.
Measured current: 5.5 A
